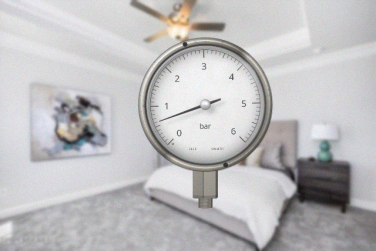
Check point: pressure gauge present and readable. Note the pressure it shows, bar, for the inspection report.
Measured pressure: 0.6 bar
